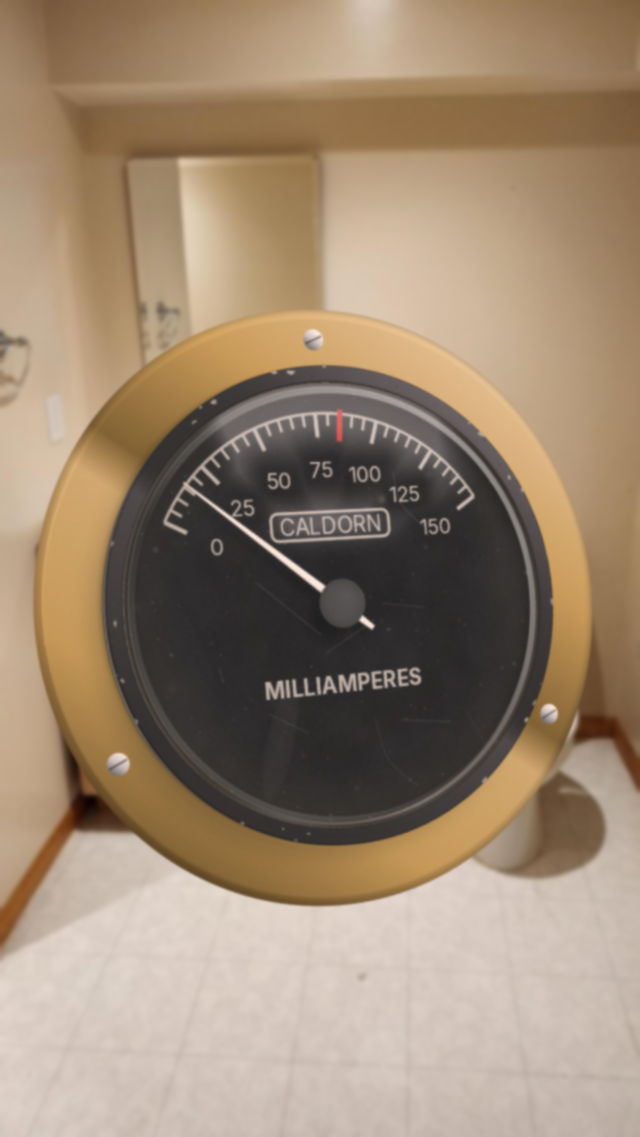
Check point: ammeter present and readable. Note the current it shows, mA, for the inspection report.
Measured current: 15 mA
